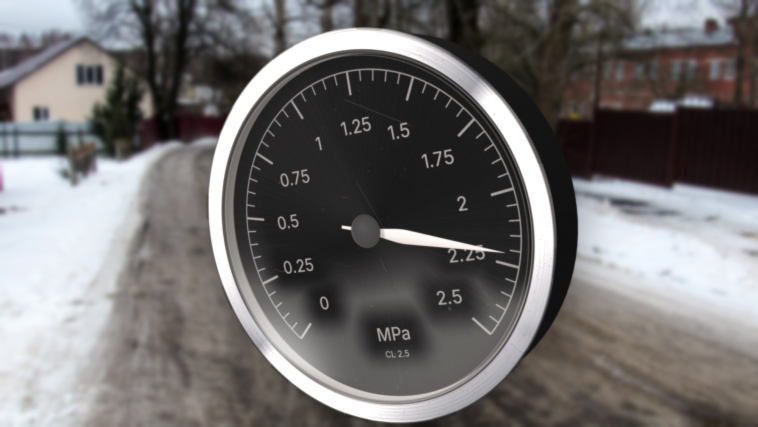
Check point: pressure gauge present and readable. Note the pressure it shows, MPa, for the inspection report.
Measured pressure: 2.2 MPa
